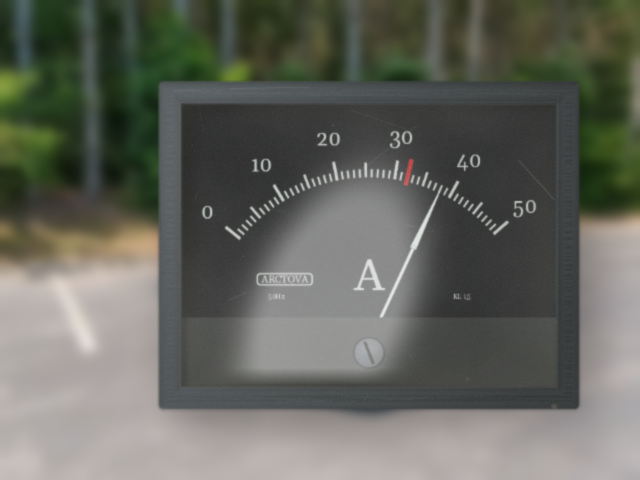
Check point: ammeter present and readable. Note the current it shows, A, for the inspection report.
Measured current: 38 A
